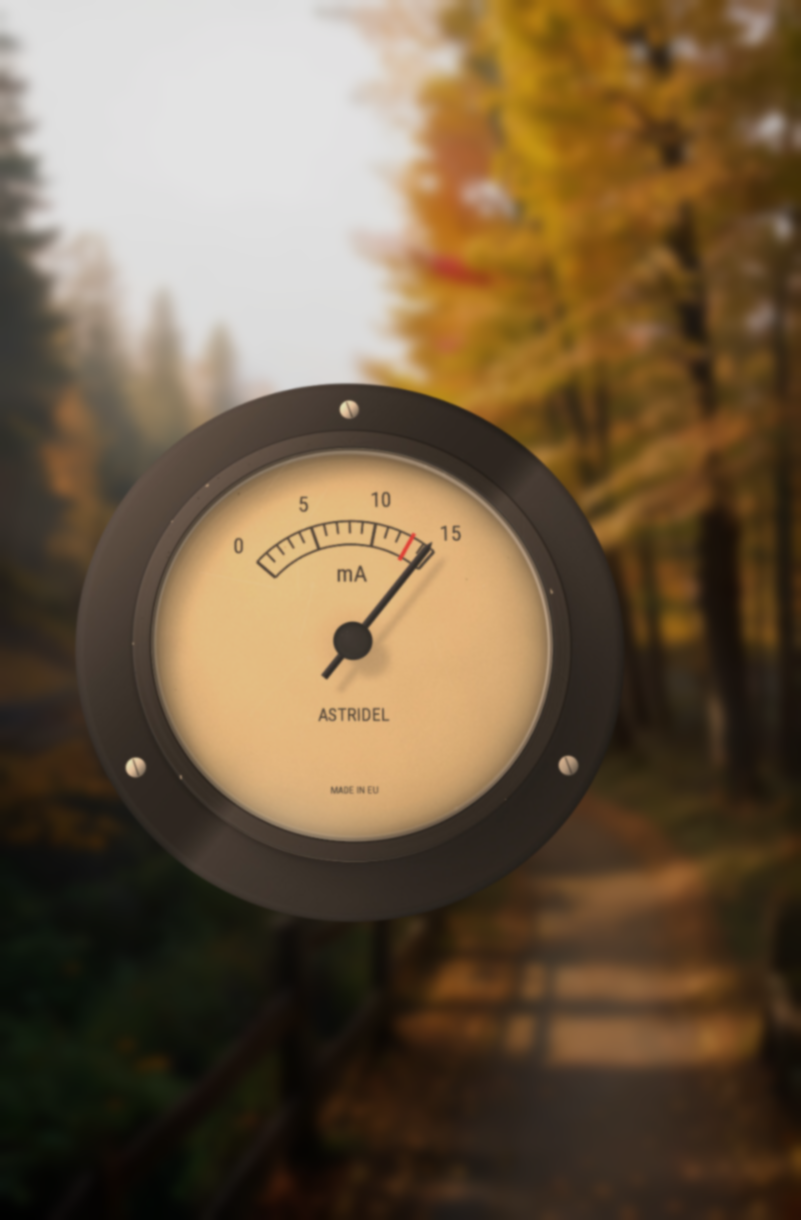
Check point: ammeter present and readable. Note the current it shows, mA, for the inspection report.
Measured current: 14.5 mA
